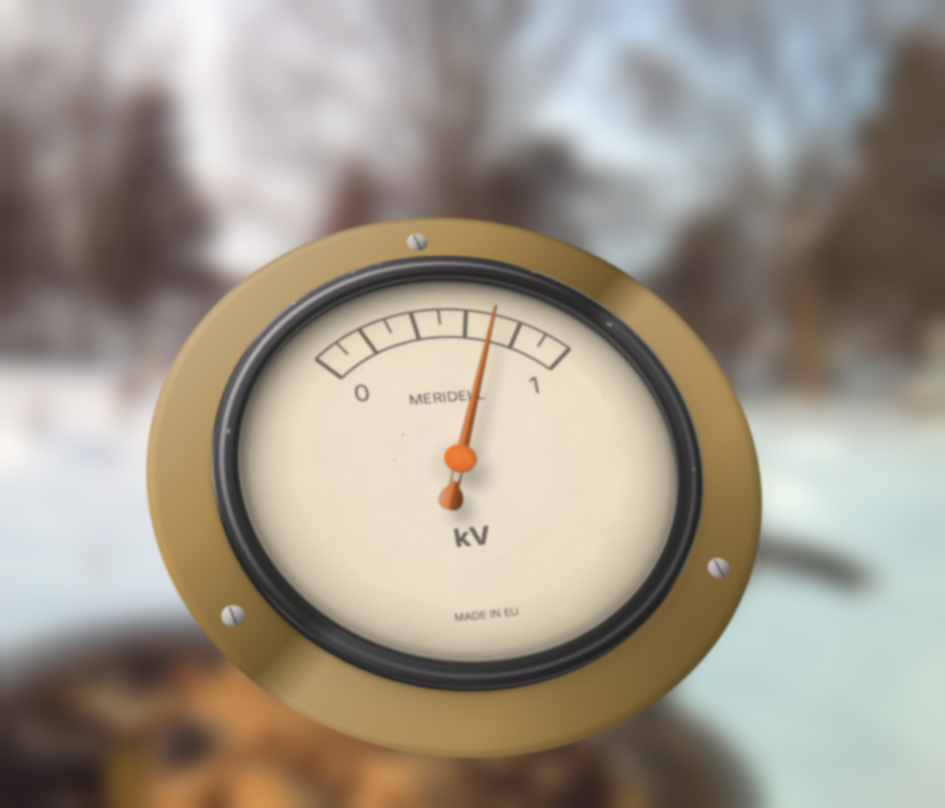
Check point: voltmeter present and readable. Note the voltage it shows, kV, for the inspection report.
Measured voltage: 0.7 kV
